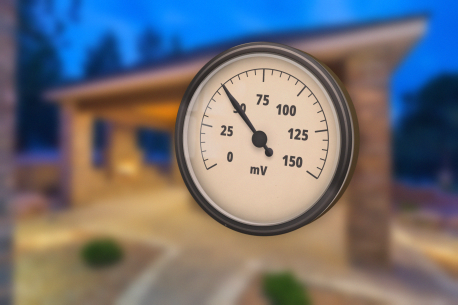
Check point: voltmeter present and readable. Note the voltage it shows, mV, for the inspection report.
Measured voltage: 50 mV
